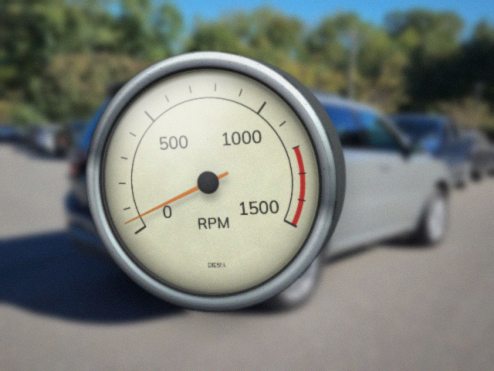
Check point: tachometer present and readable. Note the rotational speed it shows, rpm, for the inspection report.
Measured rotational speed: 50 rpm
